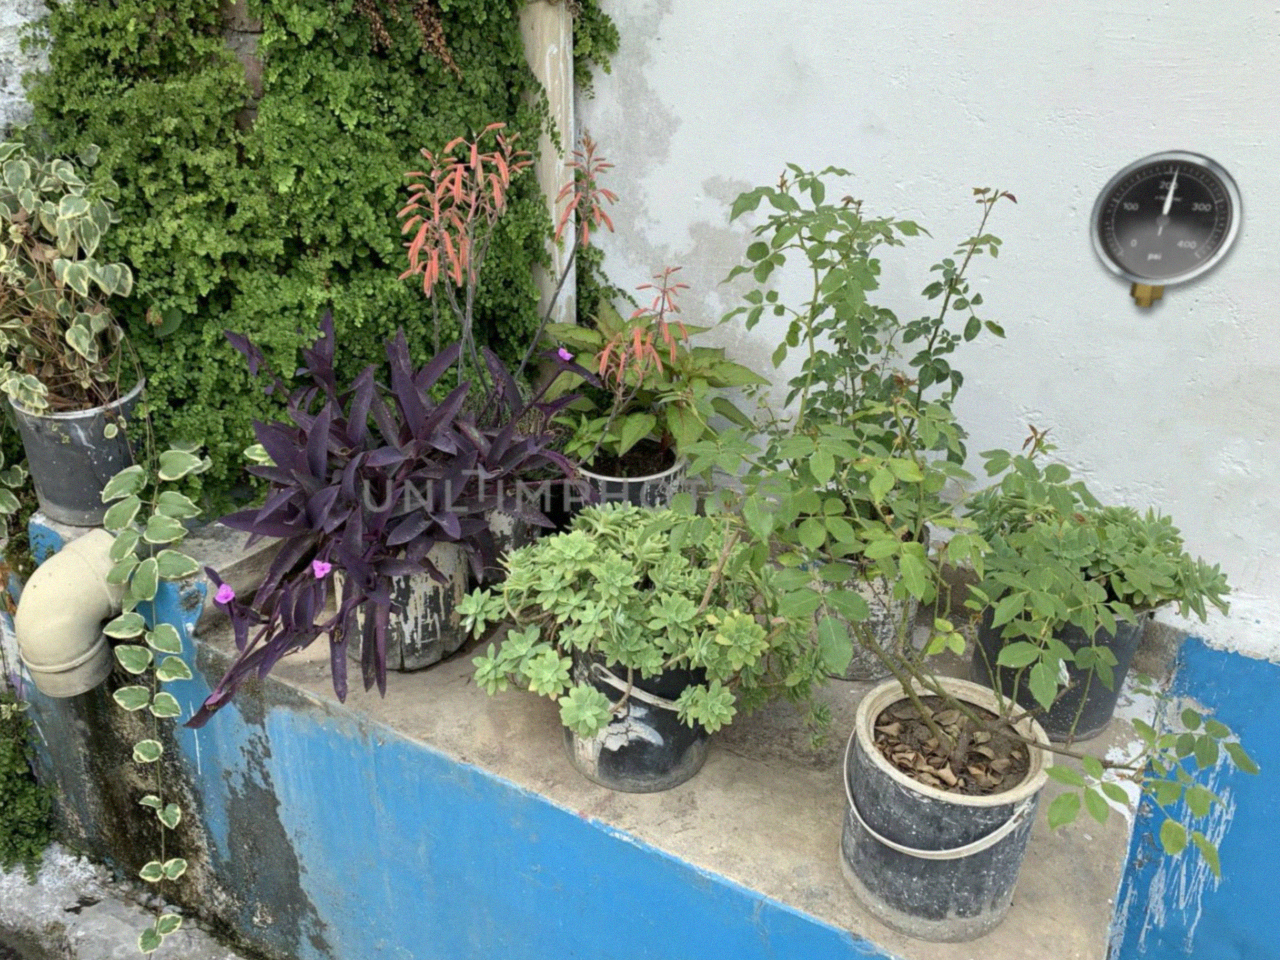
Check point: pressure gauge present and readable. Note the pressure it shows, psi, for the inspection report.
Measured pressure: 210 psi
